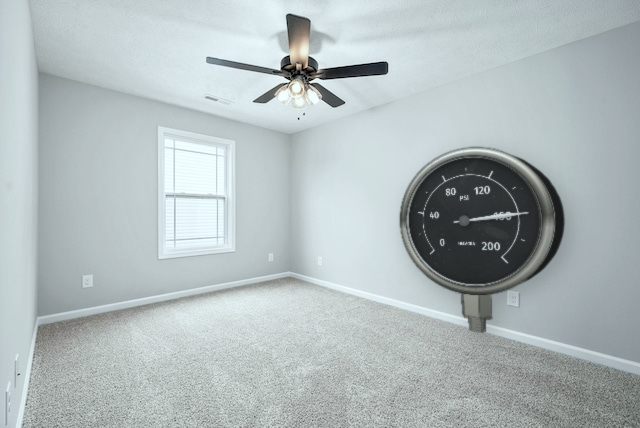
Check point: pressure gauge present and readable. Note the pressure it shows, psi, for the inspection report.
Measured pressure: 160 psi
